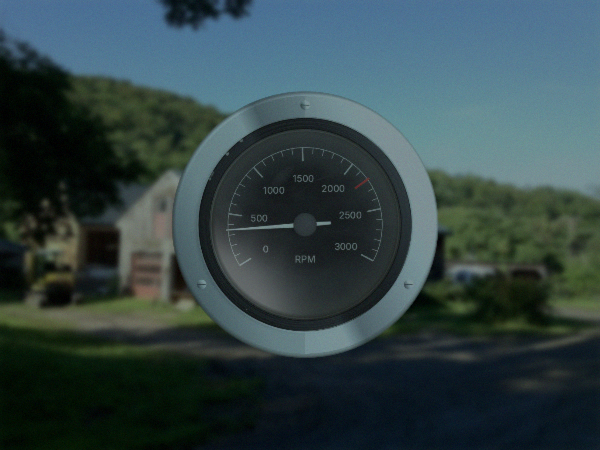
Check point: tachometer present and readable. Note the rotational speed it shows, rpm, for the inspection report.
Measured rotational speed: 350 rpm
